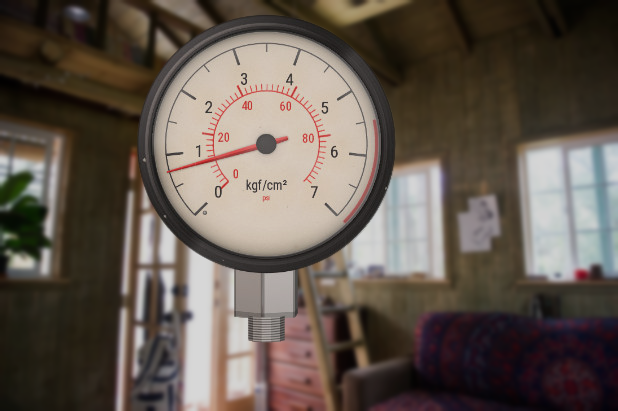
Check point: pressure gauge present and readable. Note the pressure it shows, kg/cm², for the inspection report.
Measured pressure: 0.75 kg/cm²
